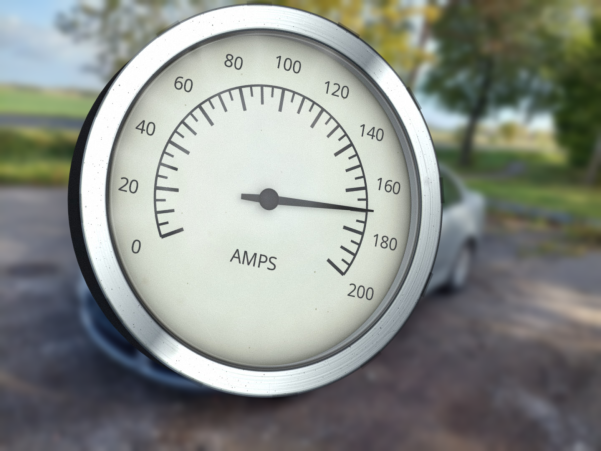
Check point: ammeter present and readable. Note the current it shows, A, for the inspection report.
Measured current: 170 A
